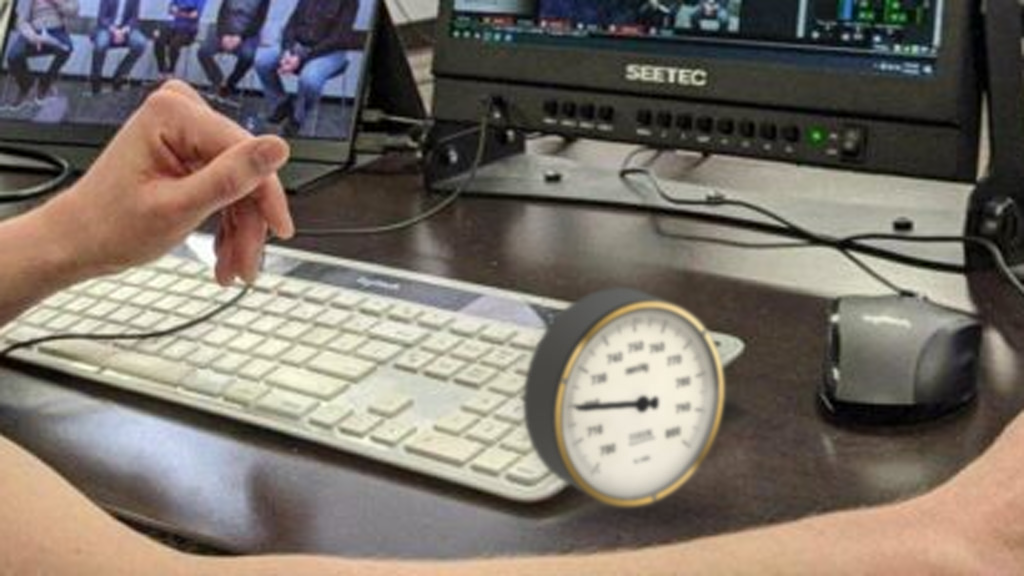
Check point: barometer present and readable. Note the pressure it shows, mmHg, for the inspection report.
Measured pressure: 720 mmHg
